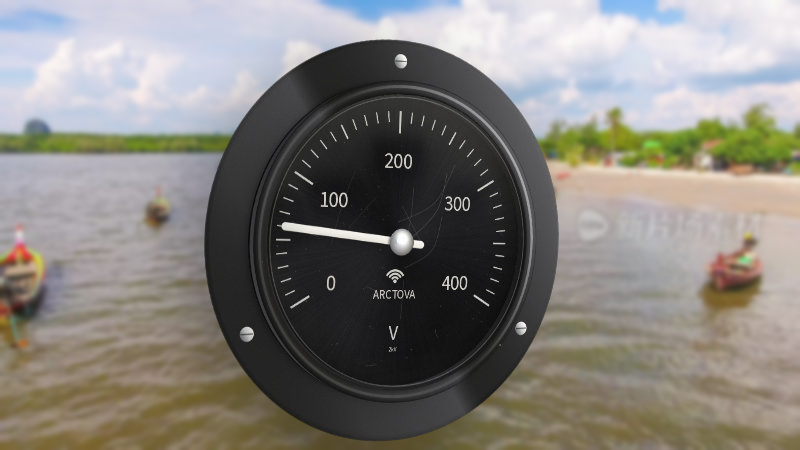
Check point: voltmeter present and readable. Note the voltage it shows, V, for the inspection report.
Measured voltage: 60 V
